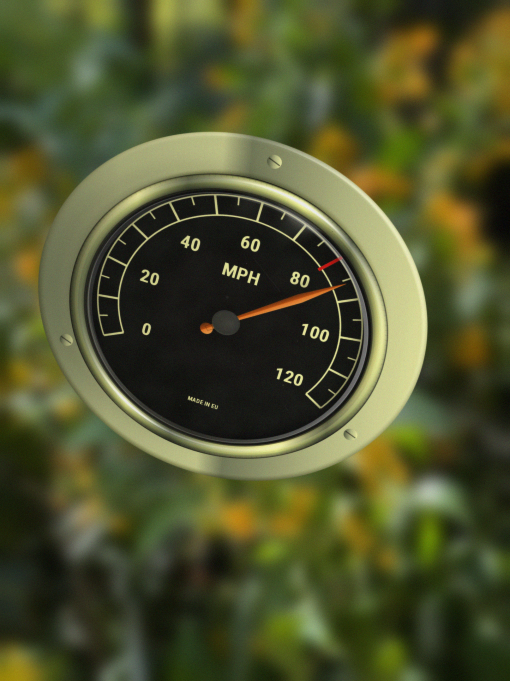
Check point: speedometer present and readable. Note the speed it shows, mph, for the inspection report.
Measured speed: 85 mph
